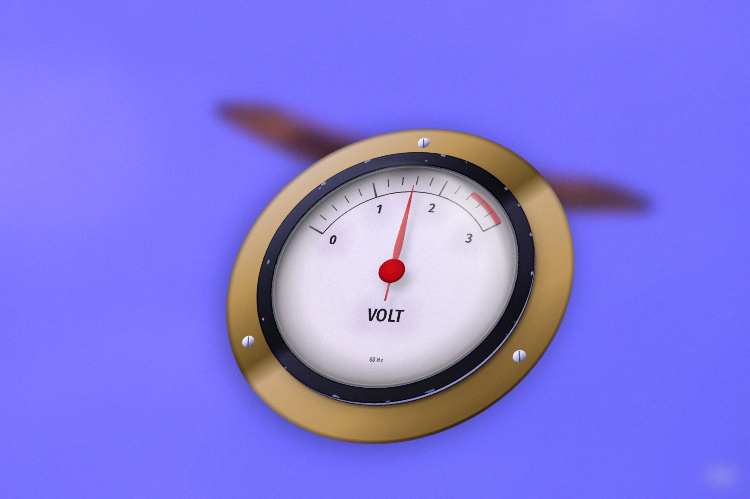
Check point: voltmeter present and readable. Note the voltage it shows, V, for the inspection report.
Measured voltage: 1.6 V
